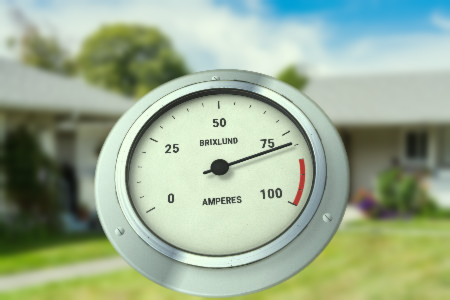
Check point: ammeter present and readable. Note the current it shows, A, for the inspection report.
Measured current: 80 A
